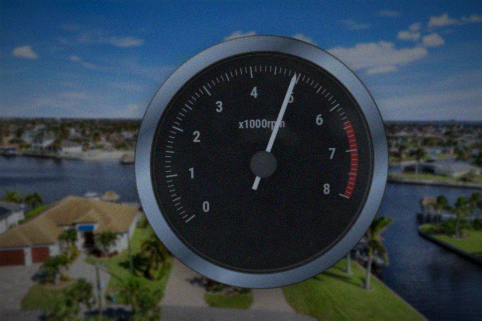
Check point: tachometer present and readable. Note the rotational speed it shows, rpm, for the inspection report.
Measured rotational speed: 4900 rpm
